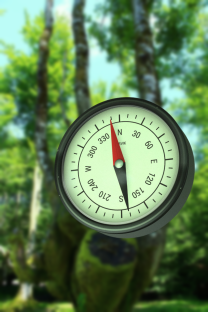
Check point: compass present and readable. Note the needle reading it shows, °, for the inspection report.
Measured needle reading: 350 °
